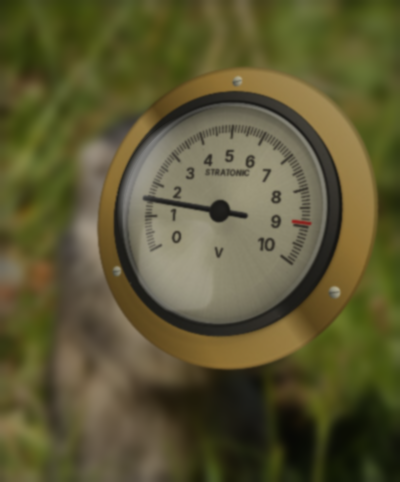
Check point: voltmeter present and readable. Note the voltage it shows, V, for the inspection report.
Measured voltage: 1.5 V
